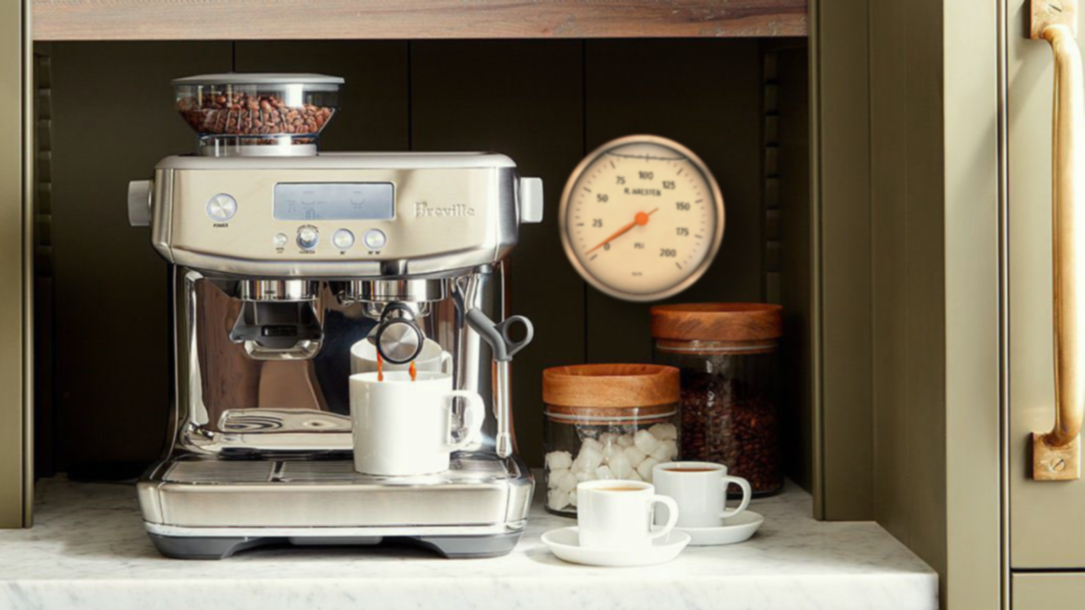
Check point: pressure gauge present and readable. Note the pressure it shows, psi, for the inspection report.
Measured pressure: 5 psi
